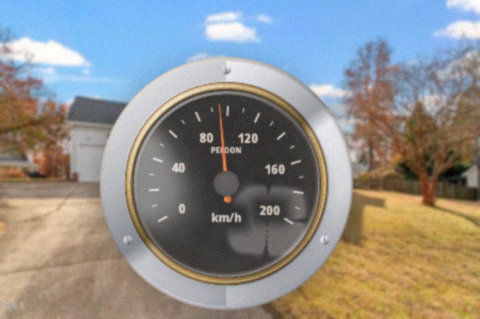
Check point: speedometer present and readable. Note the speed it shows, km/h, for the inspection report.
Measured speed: 95 km/h
